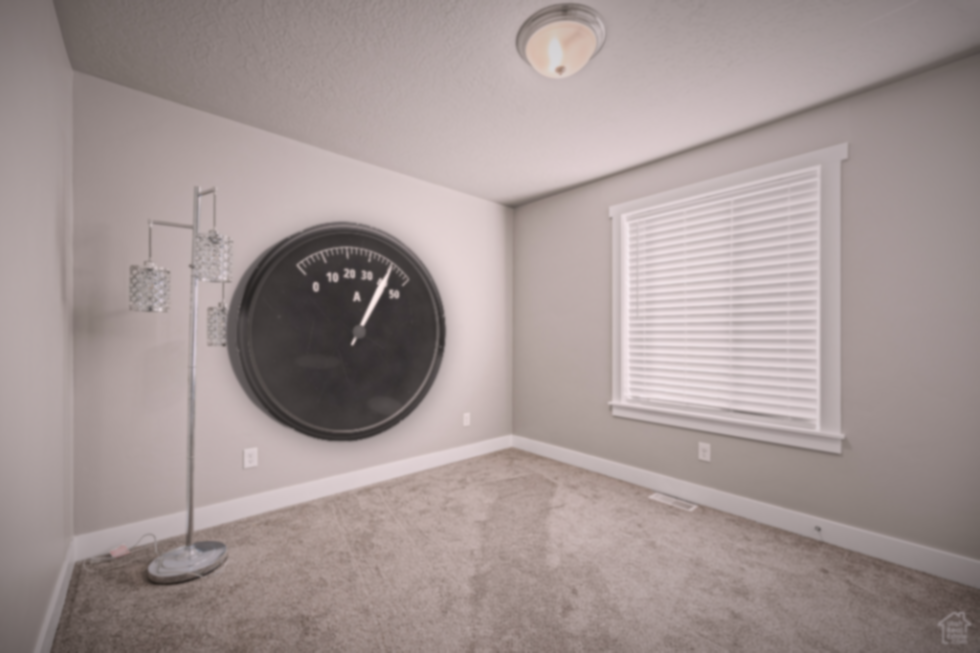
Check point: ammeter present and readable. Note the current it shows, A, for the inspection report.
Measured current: 40 A
